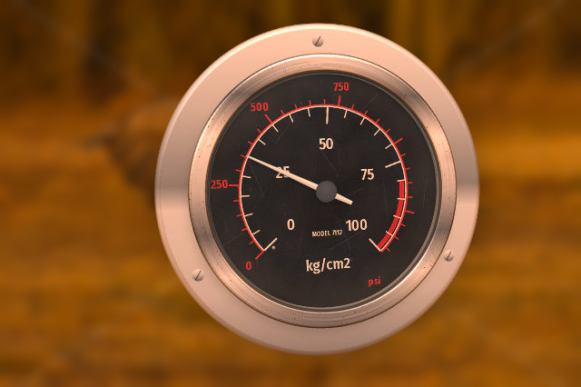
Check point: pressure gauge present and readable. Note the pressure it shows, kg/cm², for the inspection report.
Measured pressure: 25 kg/cm²
